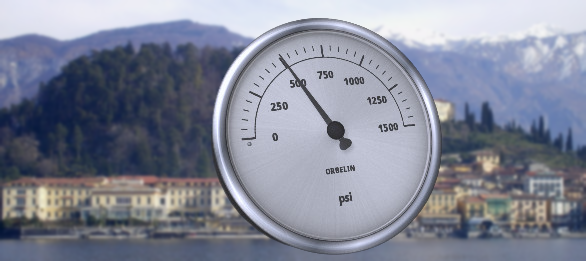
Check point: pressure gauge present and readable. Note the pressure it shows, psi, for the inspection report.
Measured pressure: 500 psi
